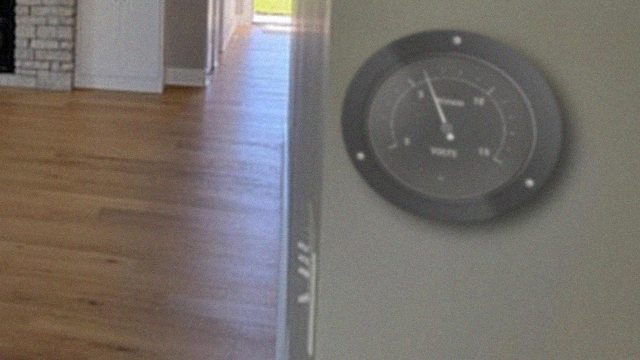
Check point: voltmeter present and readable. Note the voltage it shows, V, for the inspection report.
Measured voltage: 6 V
